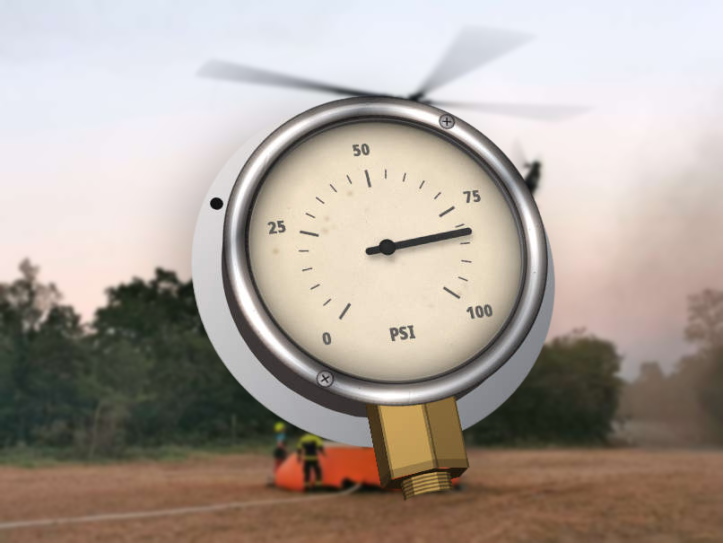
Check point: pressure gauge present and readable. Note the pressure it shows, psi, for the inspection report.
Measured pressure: 82.5 psi
